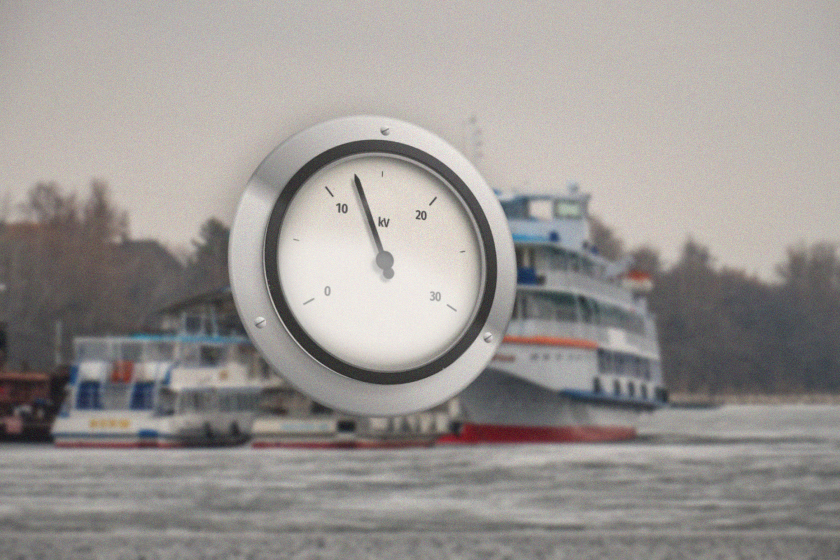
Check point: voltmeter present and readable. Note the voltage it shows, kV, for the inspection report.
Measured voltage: 12.5 kV
